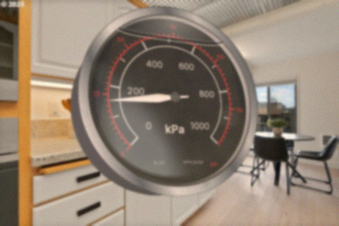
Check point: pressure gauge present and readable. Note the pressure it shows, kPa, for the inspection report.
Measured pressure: 150 kPa
